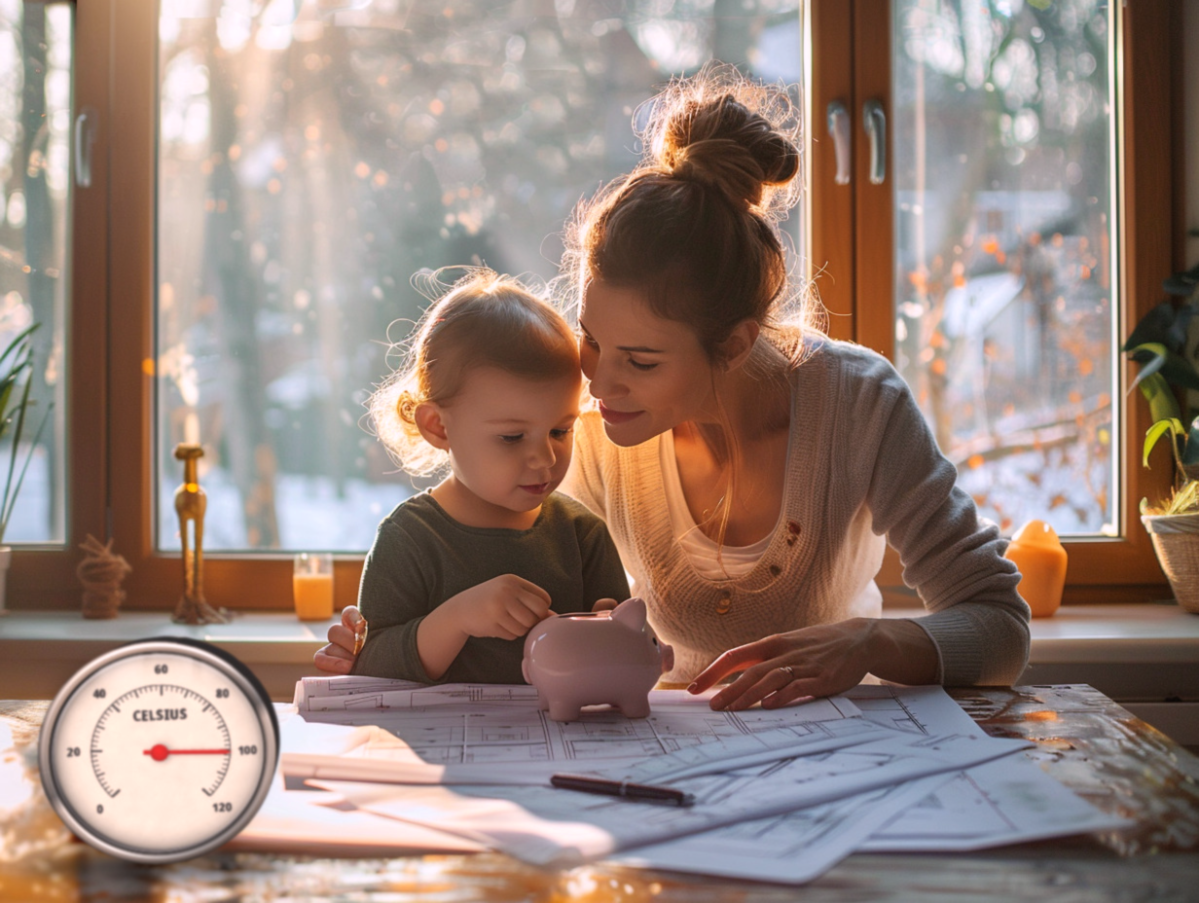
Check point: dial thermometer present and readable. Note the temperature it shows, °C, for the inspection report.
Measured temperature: 100 °C
